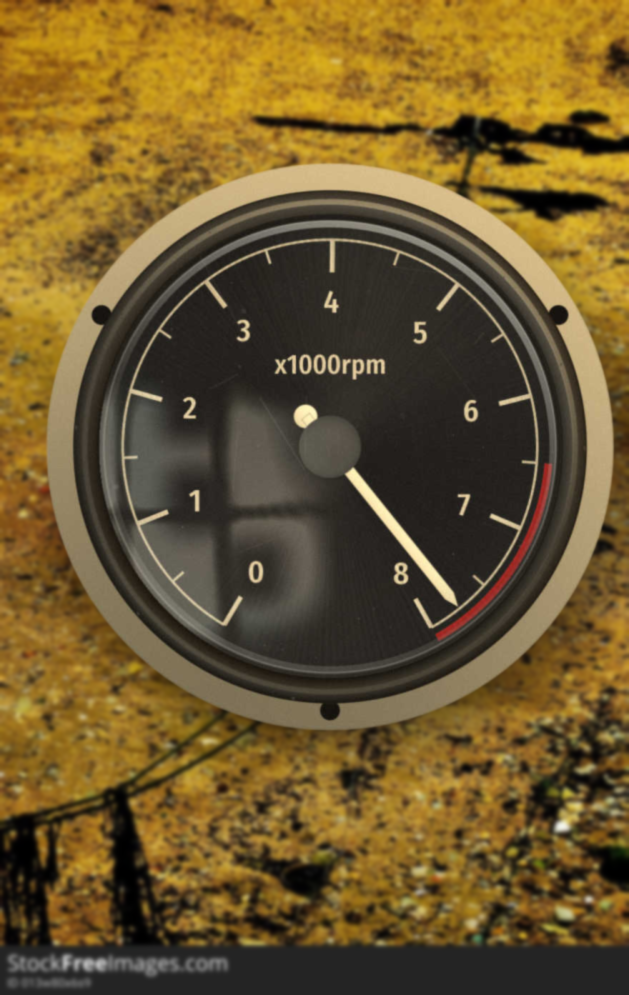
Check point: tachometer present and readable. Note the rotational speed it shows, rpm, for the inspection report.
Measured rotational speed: 7750 rpm
